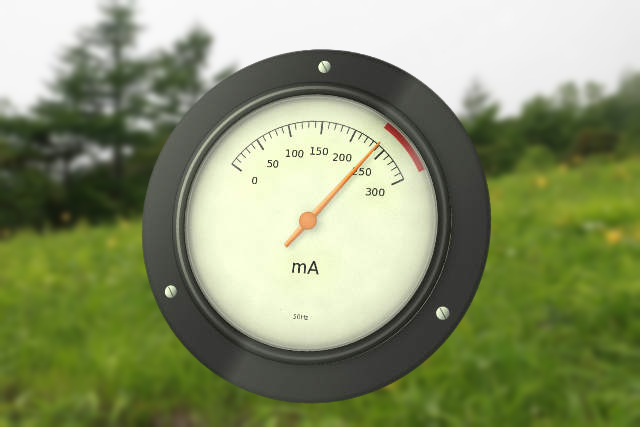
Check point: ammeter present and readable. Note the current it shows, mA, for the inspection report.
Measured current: 240 mA
